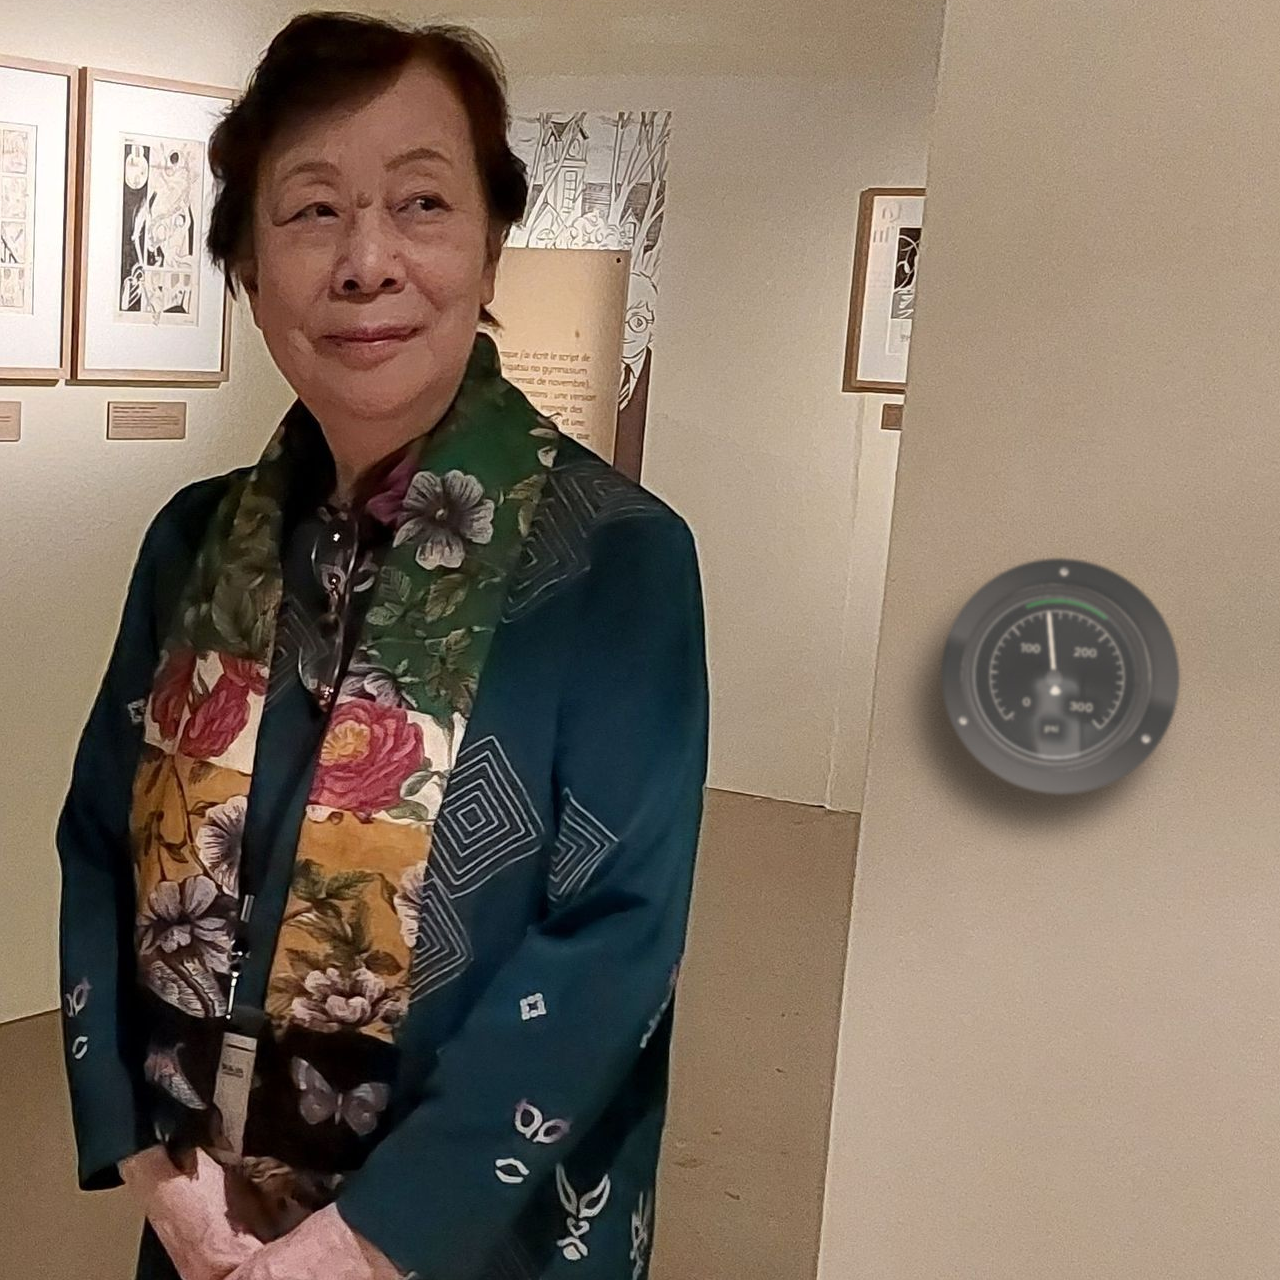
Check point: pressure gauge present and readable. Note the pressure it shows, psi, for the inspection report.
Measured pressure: 140 psi
